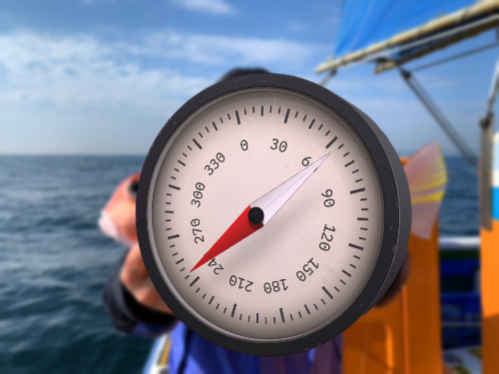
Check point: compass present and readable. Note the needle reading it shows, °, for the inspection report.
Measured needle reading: 245 °
